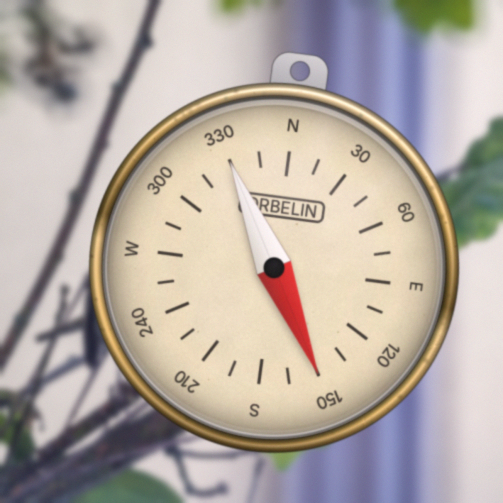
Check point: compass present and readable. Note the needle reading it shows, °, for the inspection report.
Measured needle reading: 150 °
